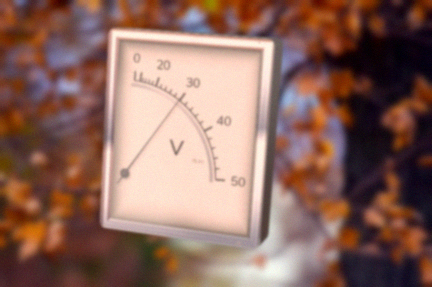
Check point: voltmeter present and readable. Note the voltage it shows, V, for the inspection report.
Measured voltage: 30 V
